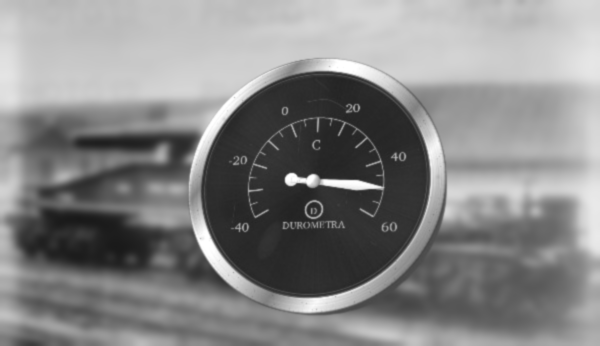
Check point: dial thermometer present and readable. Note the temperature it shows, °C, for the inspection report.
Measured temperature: 50 °C
